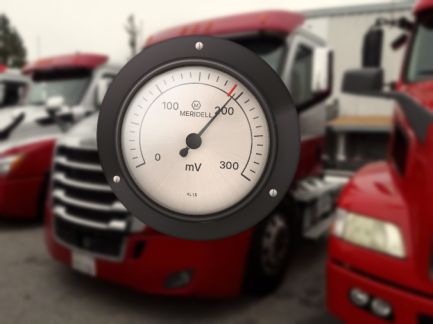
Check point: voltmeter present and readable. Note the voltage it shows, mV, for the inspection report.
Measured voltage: 195 mV
